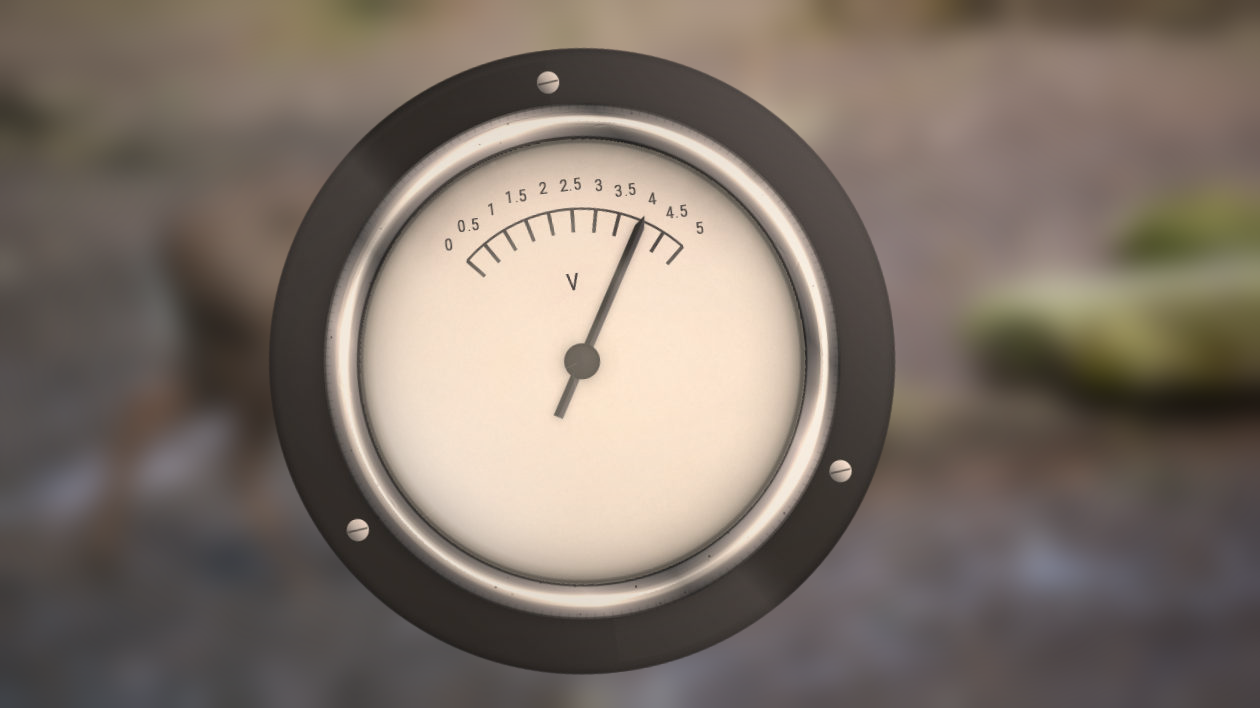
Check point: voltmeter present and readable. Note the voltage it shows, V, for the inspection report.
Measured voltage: 4 V
